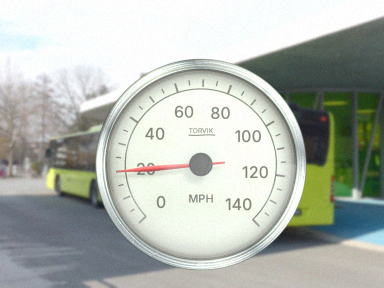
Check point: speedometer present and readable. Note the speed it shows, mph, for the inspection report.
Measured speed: 20 mph
